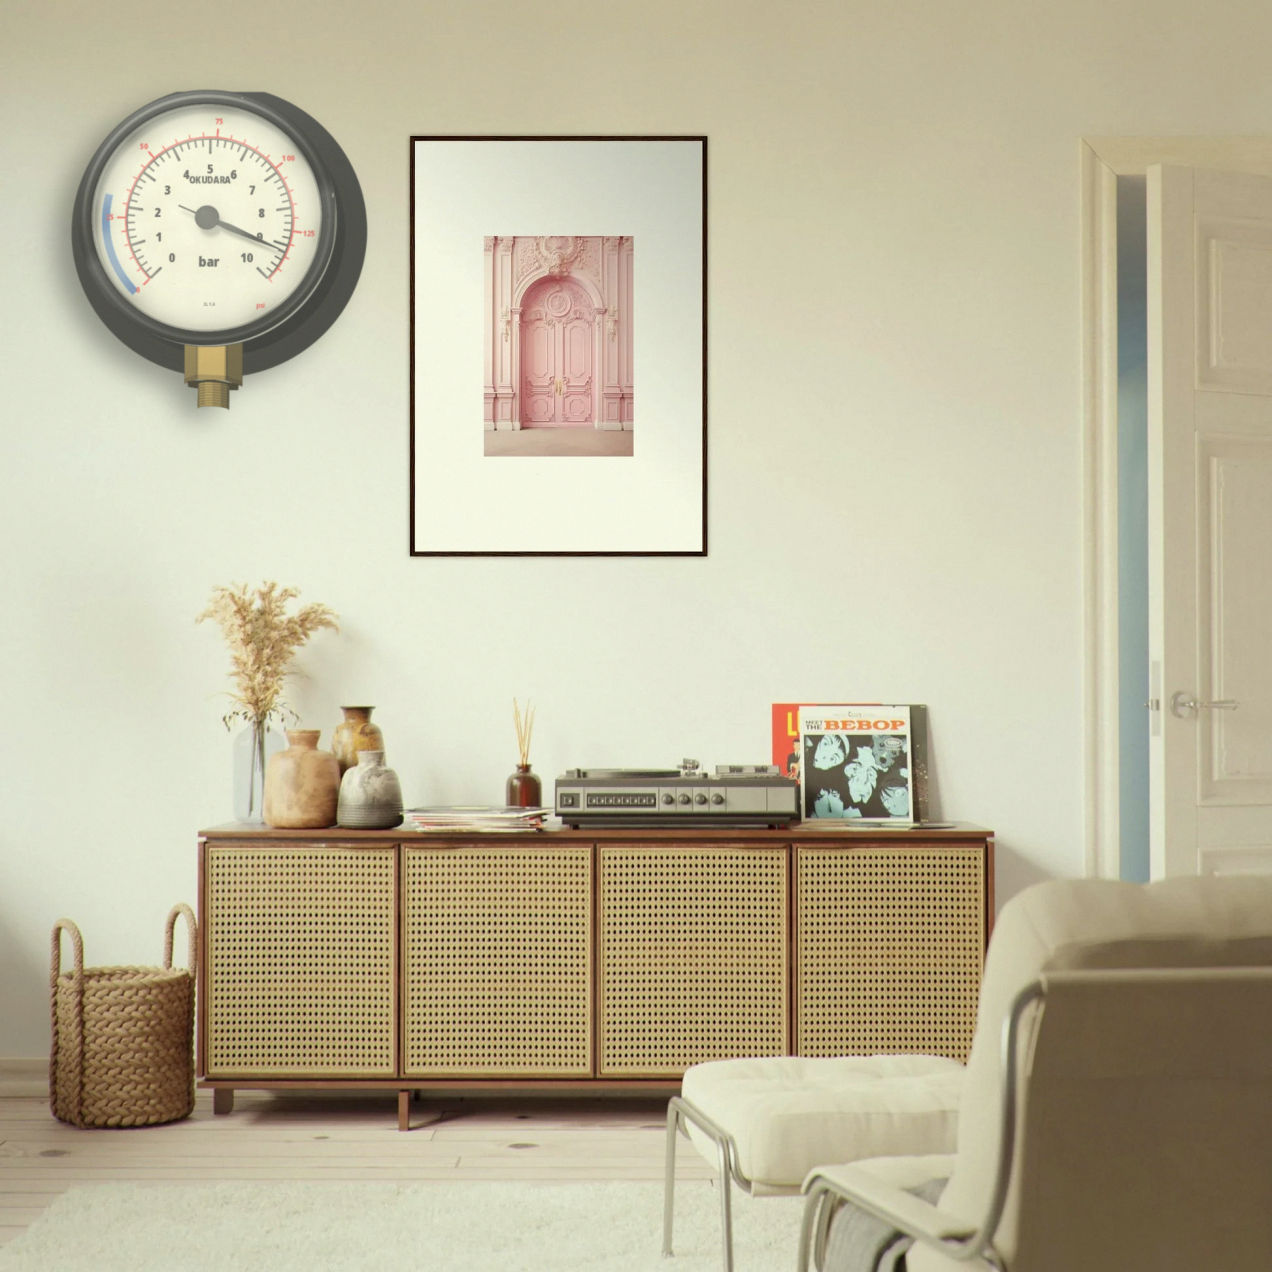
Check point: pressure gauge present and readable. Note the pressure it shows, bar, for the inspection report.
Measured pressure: 9.2 bar
